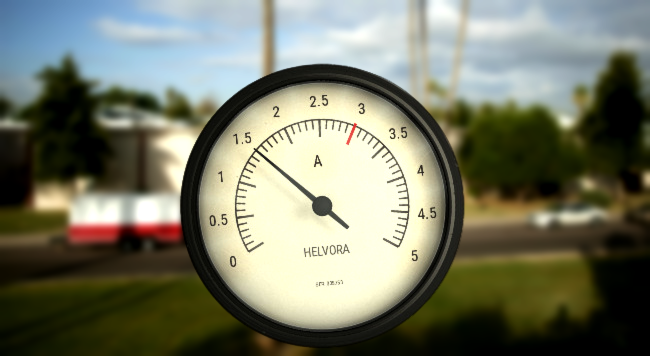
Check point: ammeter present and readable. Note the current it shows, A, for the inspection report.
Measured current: 1.5 A
